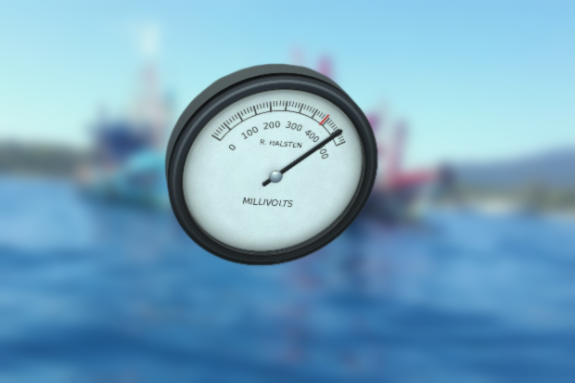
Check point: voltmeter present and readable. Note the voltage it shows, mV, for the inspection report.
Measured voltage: 450 mV
